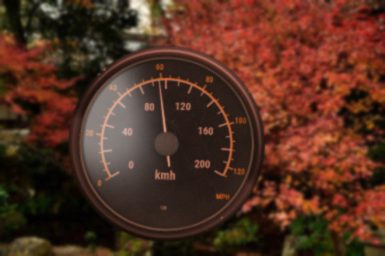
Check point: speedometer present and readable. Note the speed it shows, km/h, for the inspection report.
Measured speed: 95 km/h
